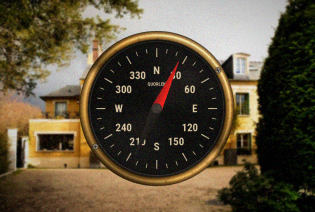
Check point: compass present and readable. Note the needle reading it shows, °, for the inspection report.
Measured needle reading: 25 °
